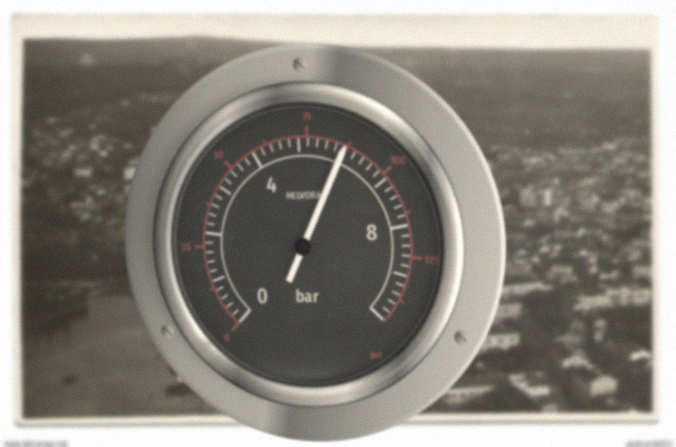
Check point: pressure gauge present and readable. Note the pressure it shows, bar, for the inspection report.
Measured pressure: 6 bar
